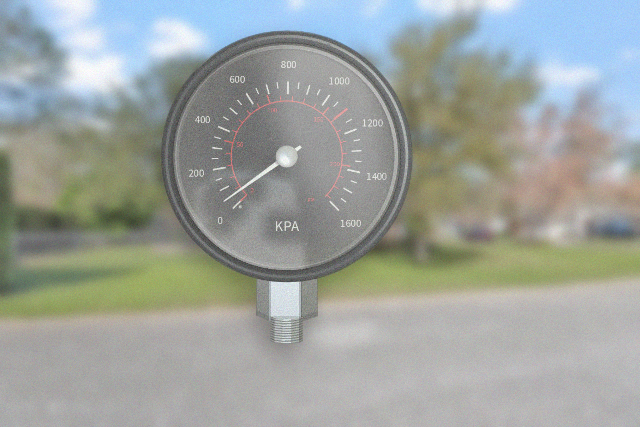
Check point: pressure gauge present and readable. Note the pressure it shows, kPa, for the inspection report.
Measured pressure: 50 kPa
